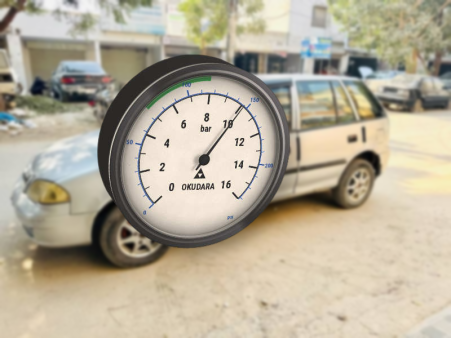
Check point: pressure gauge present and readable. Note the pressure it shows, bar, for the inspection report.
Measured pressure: 10 bar
